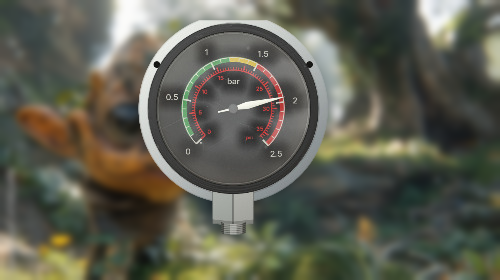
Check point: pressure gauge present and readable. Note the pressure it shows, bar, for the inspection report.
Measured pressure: 1.95 bar
